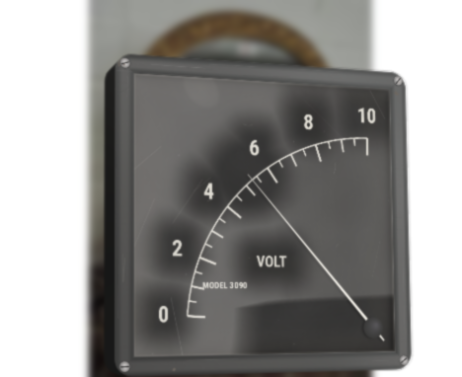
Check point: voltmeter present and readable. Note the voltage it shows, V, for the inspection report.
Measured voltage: 5.25 V
